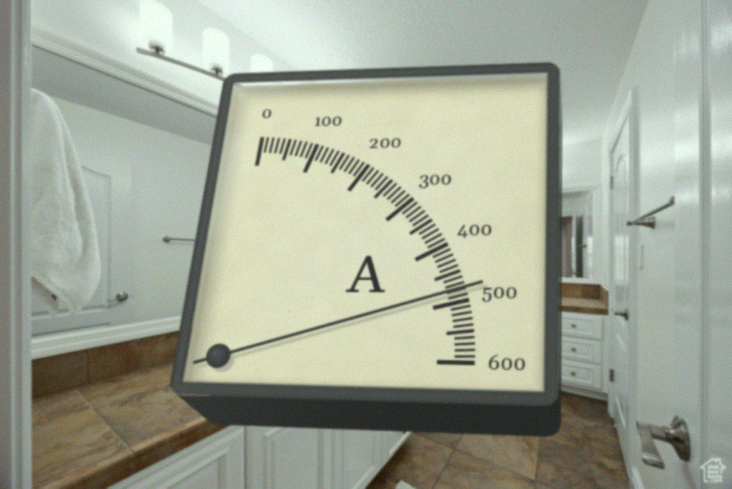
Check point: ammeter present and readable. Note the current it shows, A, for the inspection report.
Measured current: 480 A
